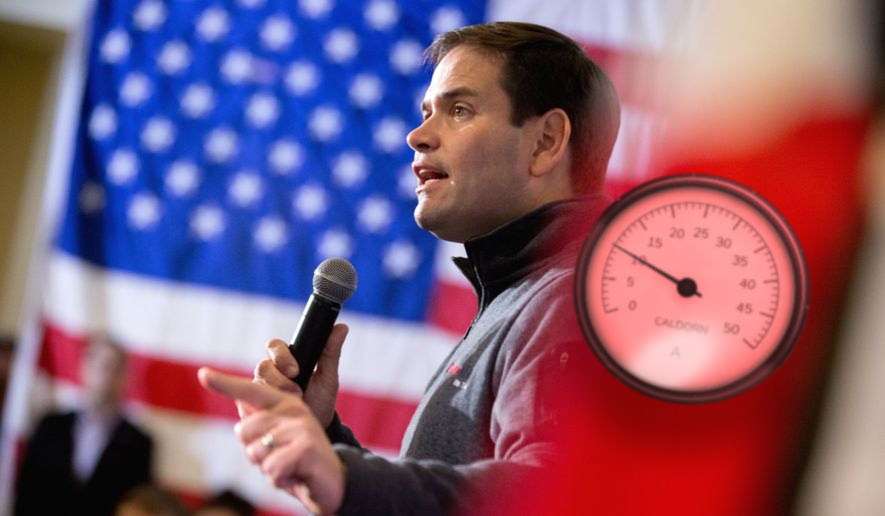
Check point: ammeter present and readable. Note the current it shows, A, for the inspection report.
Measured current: 10 A
